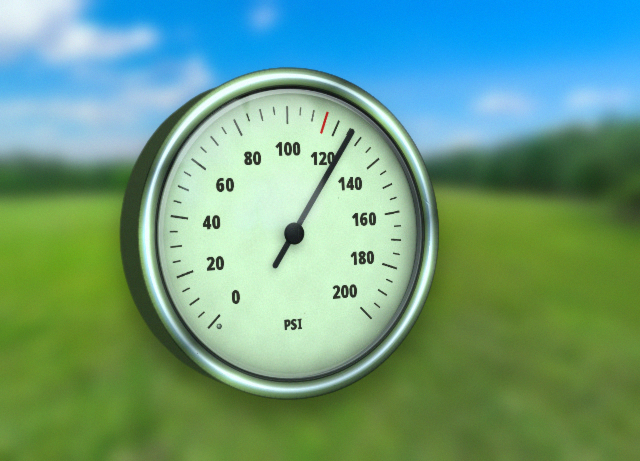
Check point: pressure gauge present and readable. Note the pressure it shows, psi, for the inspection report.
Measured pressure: 125 psi
